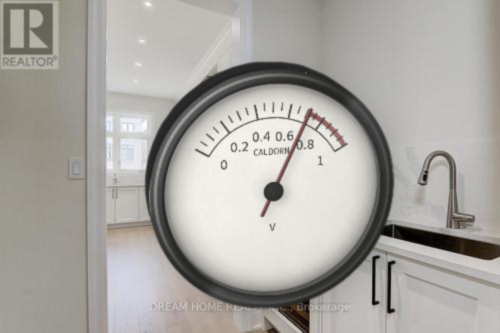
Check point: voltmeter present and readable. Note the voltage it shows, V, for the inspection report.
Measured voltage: 0.7 V
